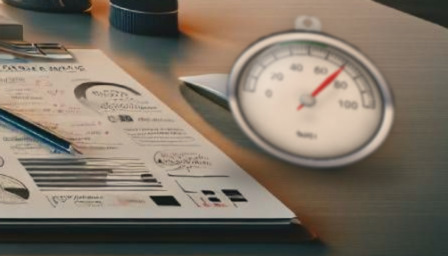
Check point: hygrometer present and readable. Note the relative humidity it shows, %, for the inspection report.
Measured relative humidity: 70 %
